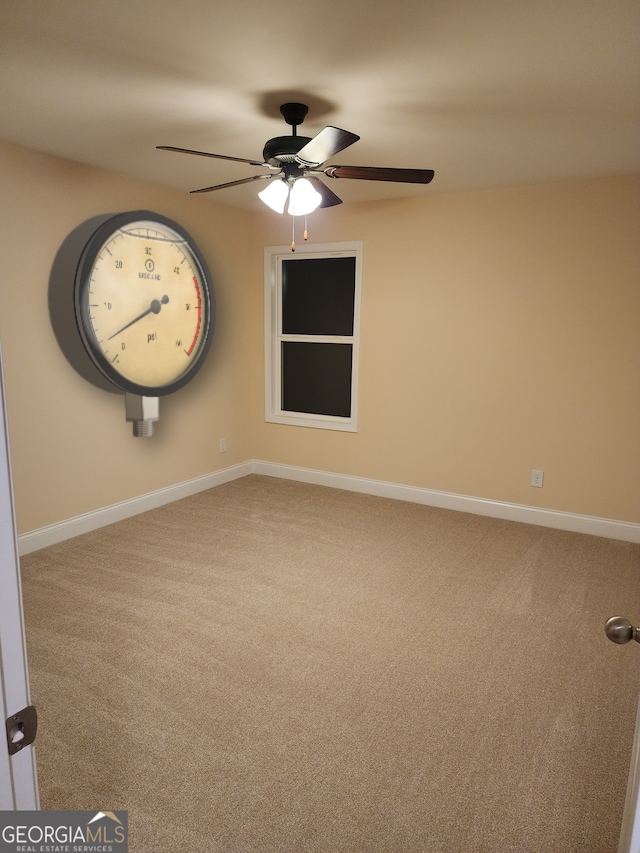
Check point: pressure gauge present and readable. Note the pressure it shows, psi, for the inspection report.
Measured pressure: 4 psi
